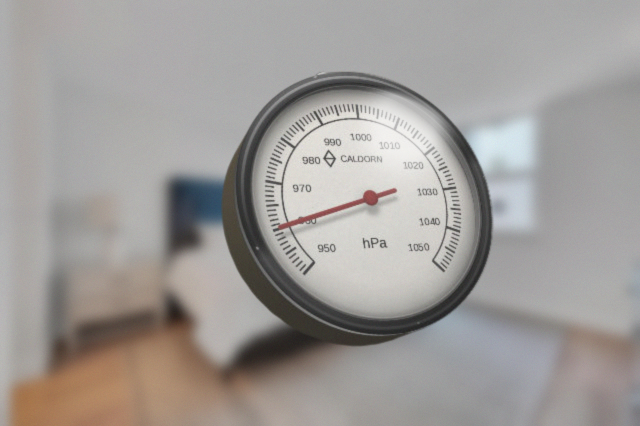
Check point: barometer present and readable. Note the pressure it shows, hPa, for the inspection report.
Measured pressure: 960 hPa
